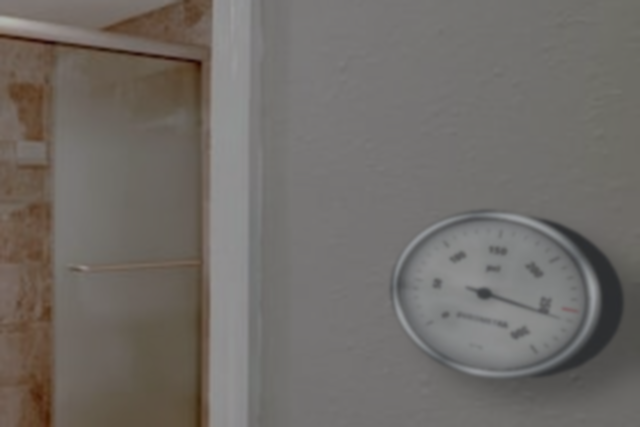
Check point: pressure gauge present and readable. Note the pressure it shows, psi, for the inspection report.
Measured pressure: 260 psi
